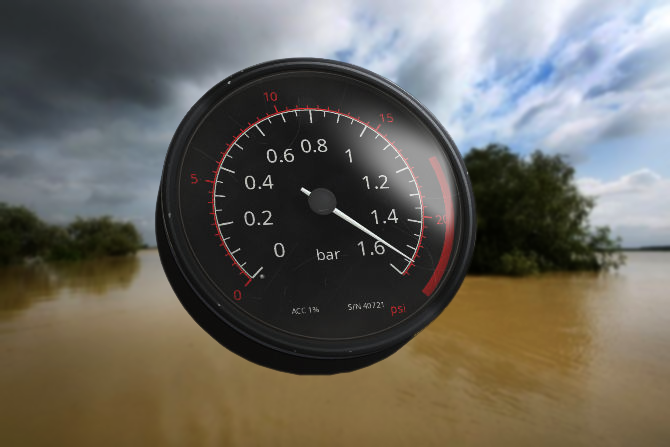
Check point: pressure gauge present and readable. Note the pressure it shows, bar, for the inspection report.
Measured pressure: 1.55 bar
